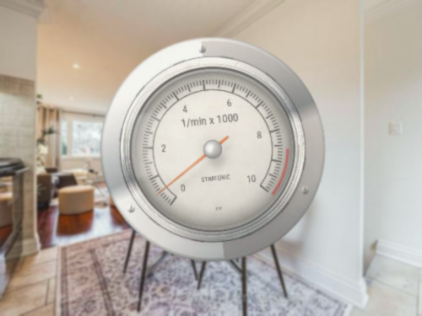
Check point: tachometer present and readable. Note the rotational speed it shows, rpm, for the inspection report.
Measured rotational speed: 500 rpm
